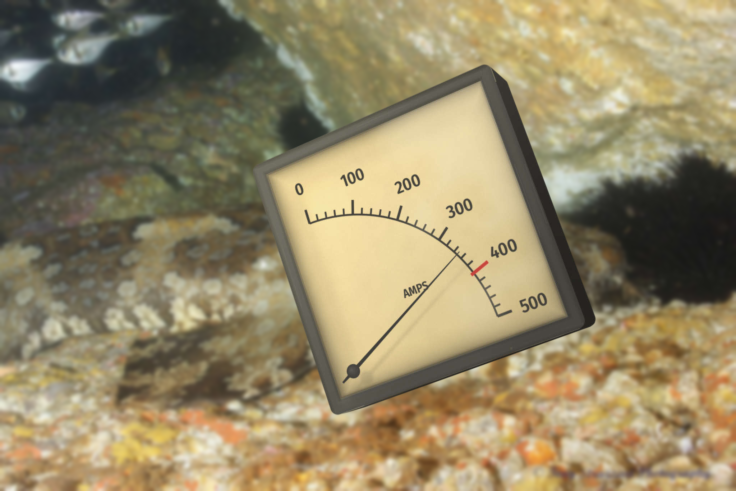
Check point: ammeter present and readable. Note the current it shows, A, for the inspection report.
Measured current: 350 A
